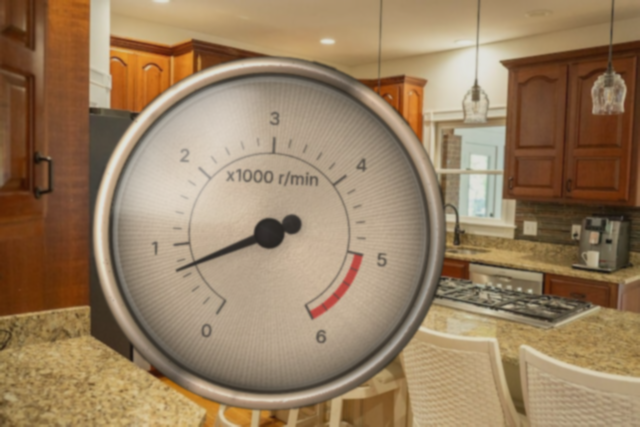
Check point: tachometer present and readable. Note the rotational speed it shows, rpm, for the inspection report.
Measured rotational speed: 700 rpm
